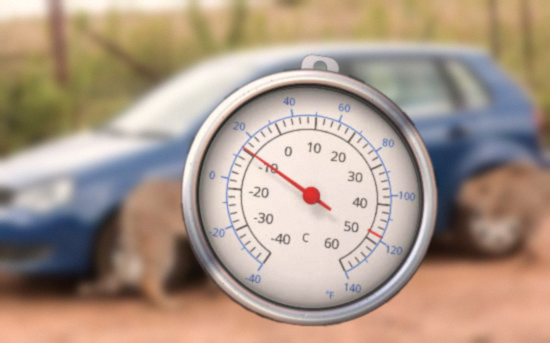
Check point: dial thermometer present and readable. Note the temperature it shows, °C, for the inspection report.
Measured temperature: -10 °C
